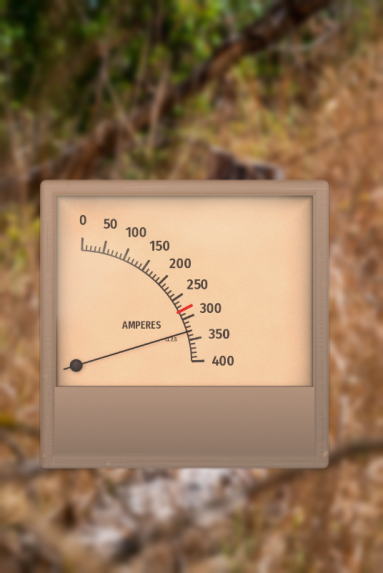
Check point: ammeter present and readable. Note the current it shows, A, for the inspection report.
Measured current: 330 A
